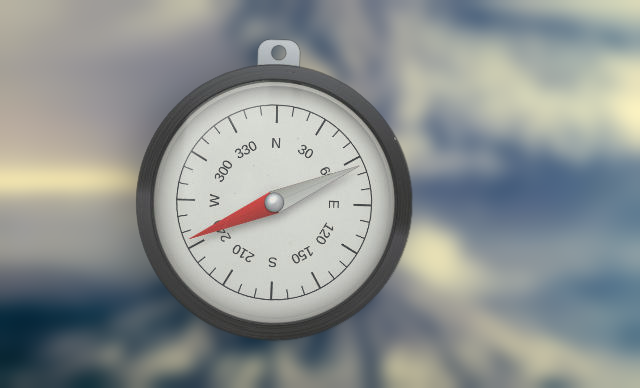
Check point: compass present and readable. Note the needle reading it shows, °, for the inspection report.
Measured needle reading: 245 °
